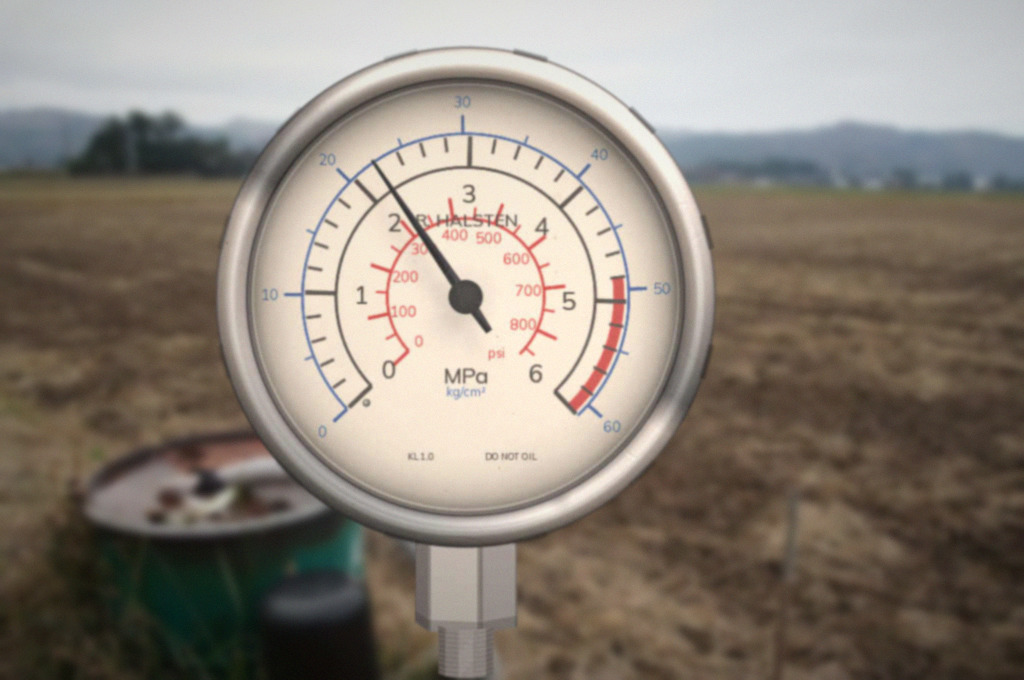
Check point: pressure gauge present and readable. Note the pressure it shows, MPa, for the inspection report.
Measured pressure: 2.2 MPa
